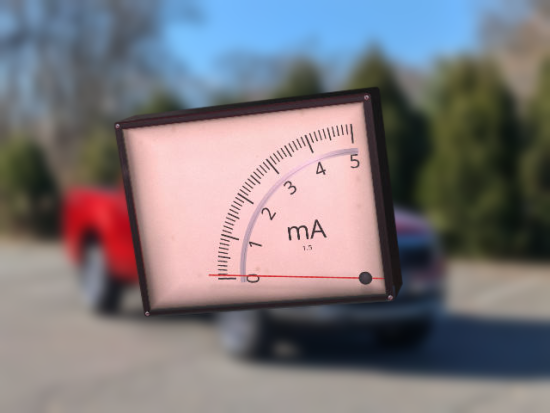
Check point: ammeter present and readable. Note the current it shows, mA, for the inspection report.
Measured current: 0.1 mA
